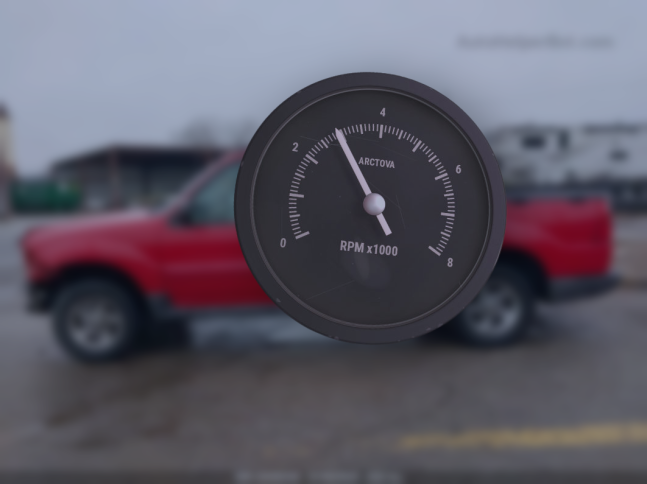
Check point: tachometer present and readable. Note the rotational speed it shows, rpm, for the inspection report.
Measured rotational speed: 2900 rpm
